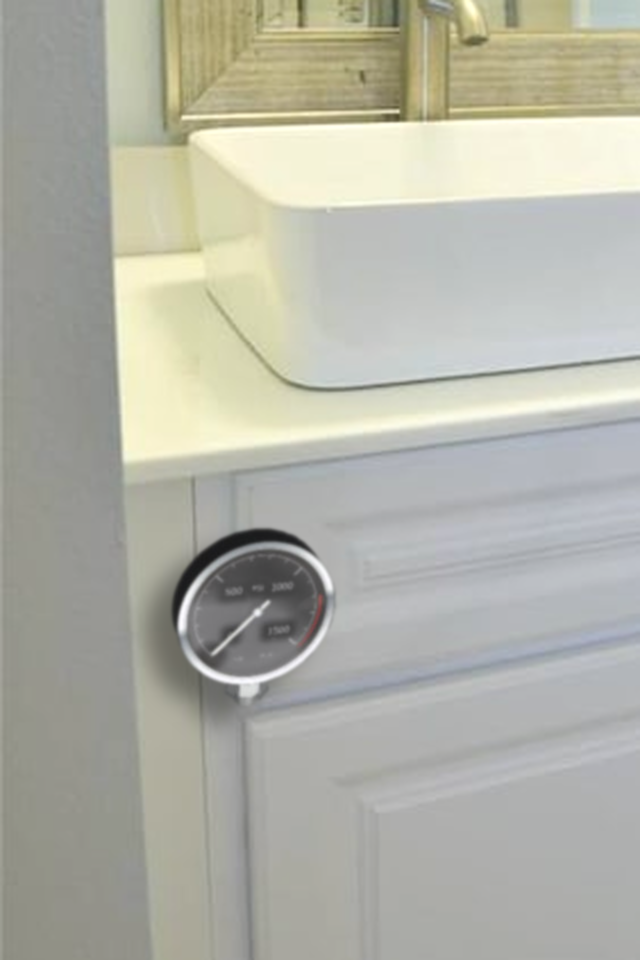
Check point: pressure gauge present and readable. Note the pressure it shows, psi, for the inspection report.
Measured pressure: 0 psi
